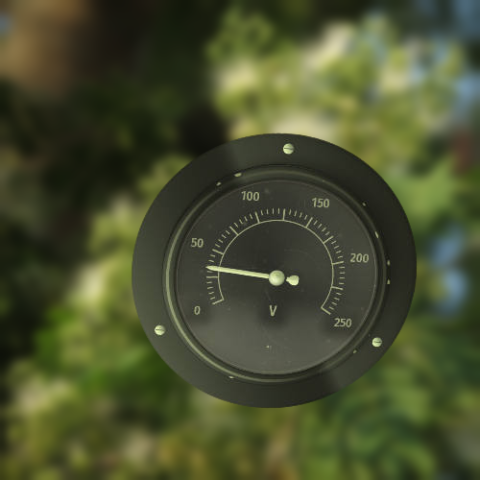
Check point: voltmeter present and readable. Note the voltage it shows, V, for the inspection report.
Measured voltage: 35 V
